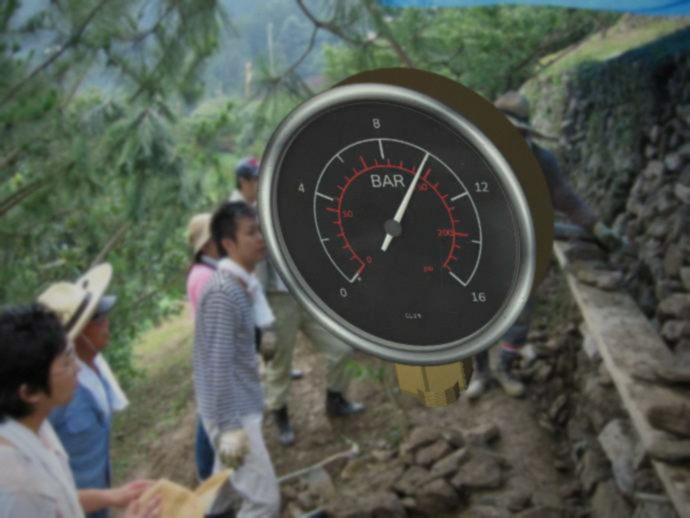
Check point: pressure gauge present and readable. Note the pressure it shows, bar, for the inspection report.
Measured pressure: 10 bar
